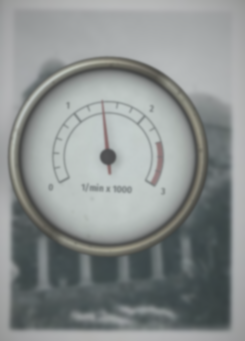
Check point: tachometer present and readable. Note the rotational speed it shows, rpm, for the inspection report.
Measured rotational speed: 1400 rpm
